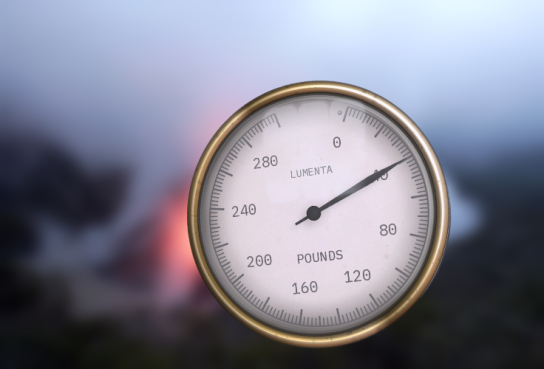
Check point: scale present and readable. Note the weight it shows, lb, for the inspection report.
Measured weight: 40 lb
